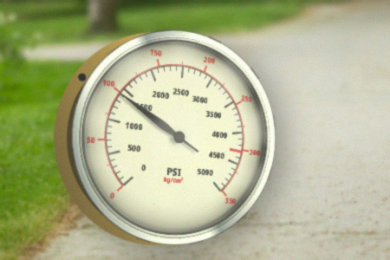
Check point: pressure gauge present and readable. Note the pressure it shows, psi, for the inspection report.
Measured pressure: 1400 psi
